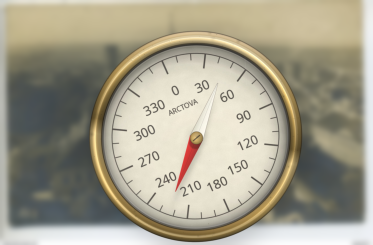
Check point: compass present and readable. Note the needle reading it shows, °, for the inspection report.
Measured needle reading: 225 °
